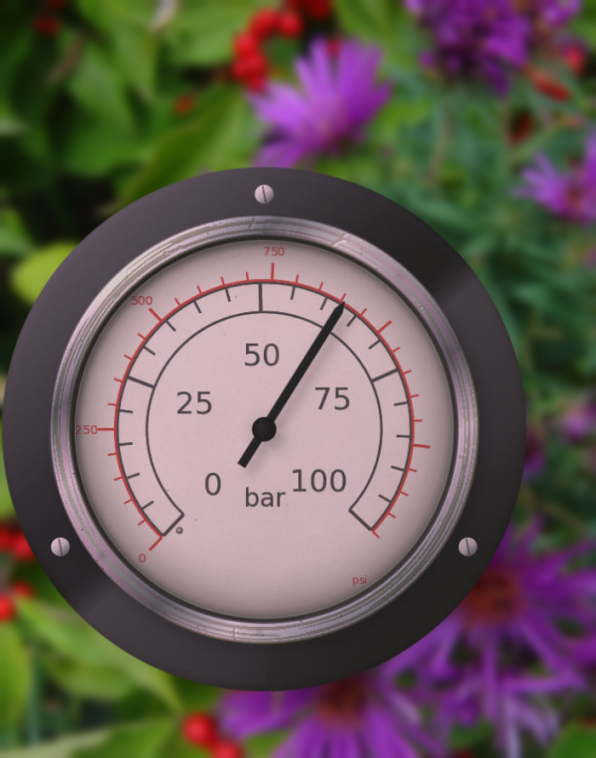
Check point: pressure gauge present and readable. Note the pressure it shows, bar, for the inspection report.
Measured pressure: 62.5 bar
